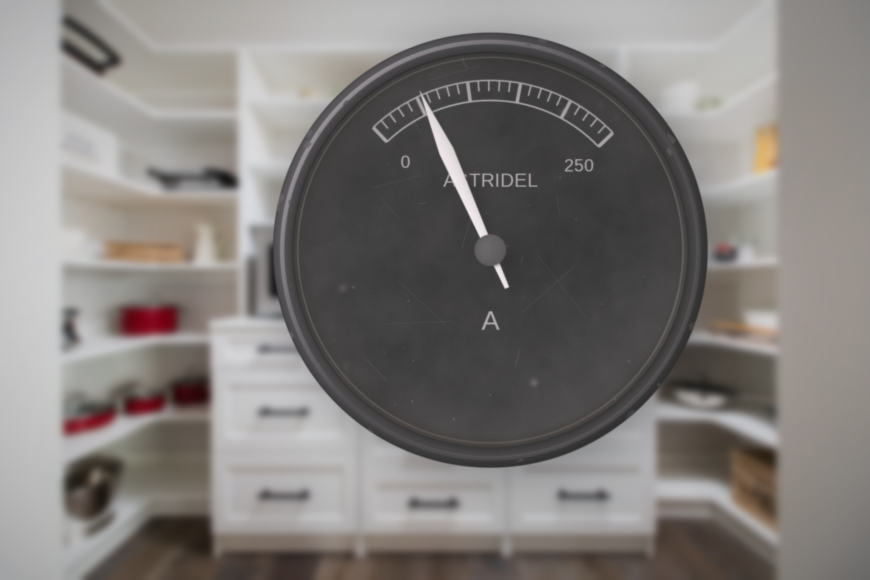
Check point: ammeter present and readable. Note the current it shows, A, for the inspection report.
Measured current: 55 A
